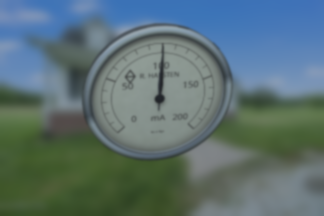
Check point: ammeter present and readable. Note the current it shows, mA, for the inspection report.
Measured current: 100 mA
